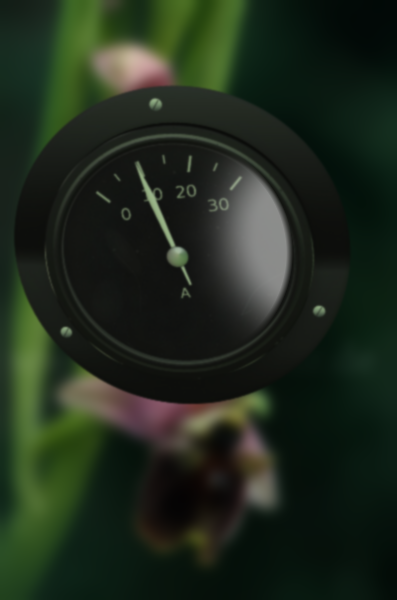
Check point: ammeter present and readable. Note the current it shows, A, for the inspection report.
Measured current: 10 A
